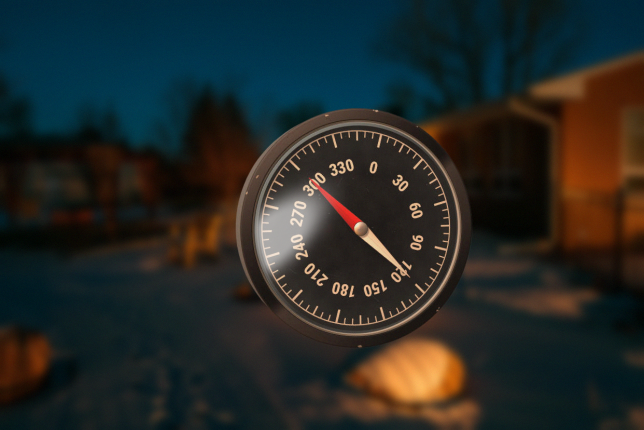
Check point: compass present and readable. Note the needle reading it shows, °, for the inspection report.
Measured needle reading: 300 °
